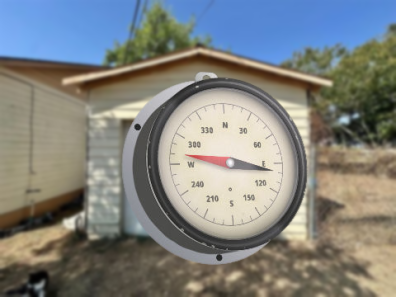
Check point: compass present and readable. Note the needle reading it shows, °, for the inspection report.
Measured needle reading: 280 °
